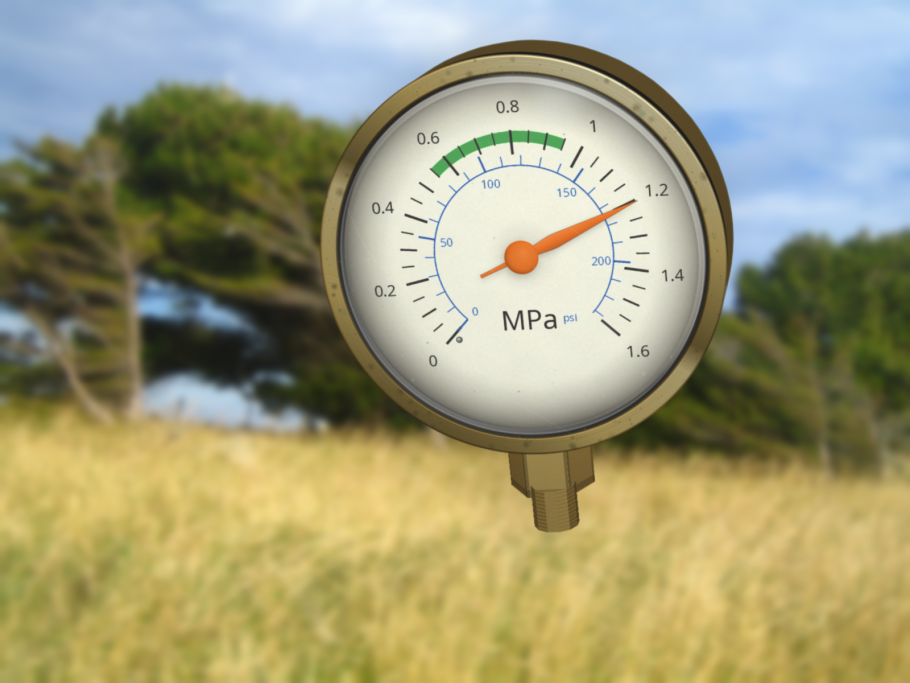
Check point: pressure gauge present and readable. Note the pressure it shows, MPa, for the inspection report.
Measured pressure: 1.2 MPa
